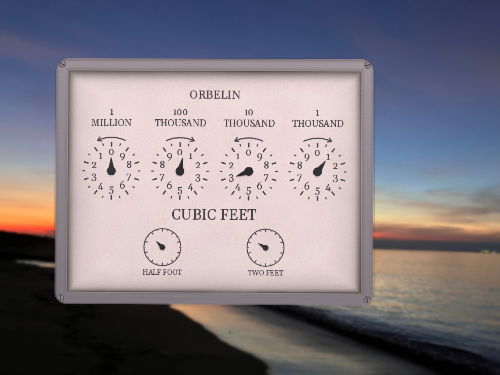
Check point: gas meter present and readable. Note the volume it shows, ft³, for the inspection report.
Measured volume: 3100 ft³
